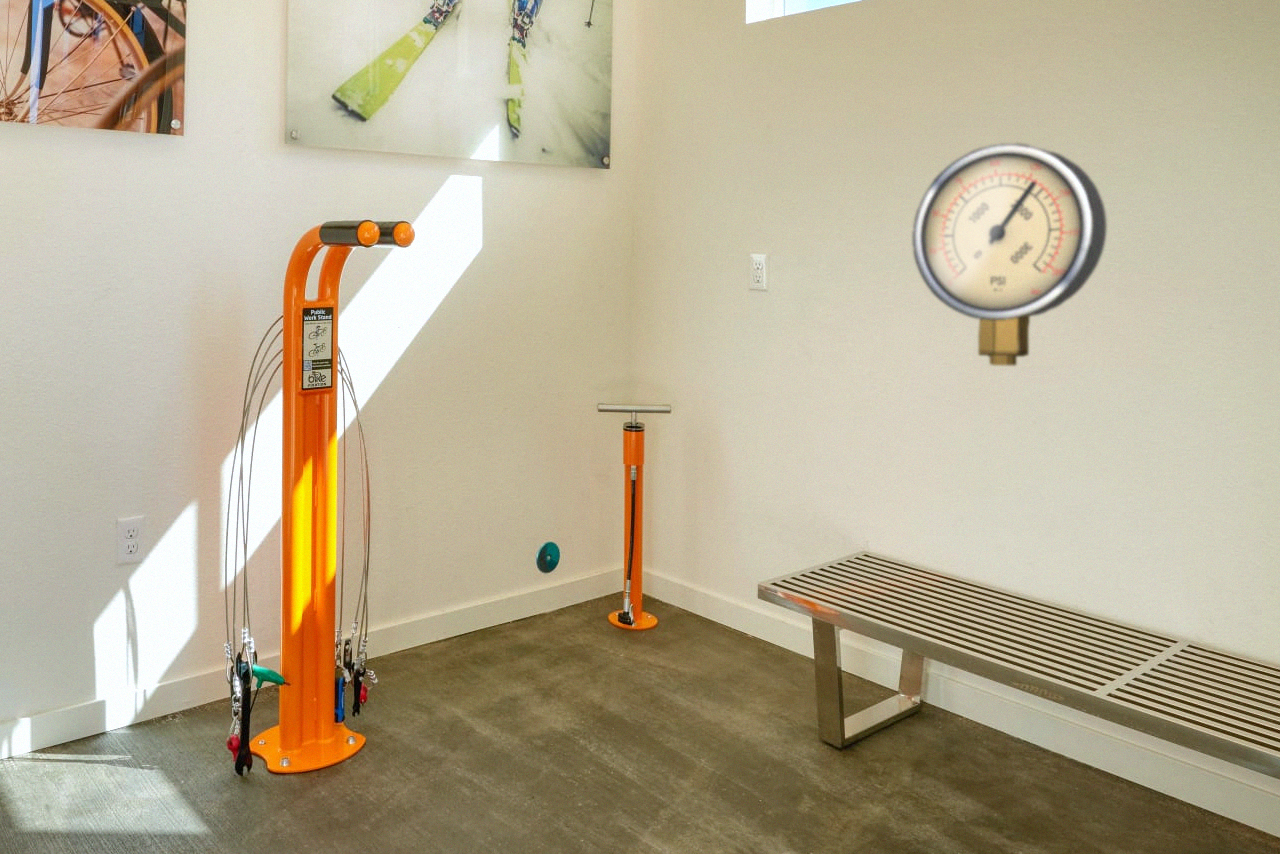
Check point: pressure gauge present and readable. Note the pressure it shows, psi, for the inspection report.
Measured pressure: 1900 psi
